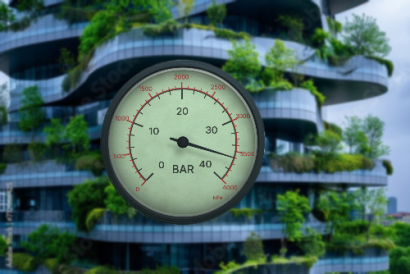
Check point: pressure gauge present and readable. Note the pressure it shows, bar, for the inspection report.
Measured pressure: 36 bar
